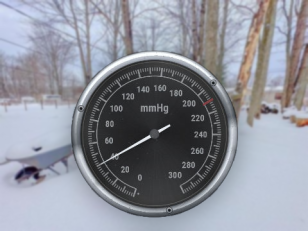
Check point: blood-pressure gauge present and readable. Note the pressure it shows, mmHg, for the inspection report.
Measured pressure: 40 mmHg
